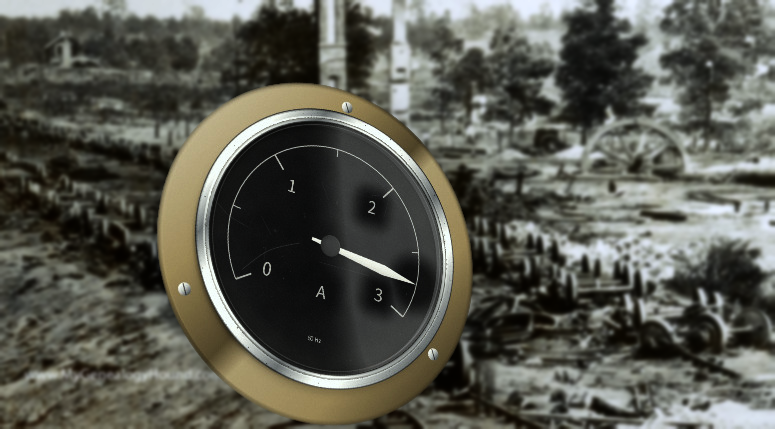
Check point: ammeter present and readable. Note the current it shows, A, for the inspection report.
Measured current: 2.75 A
